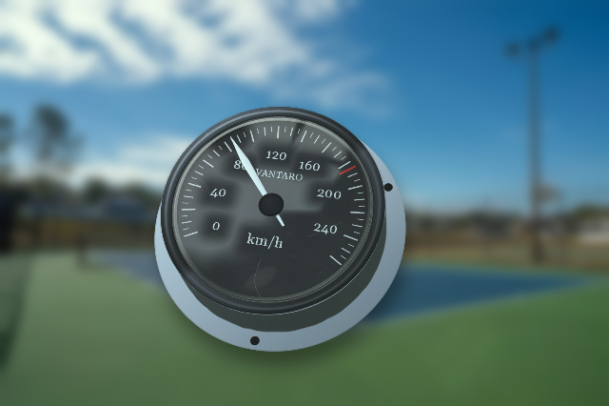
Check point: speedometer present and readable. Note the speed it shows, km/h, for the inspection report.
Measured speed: 85 km/h
